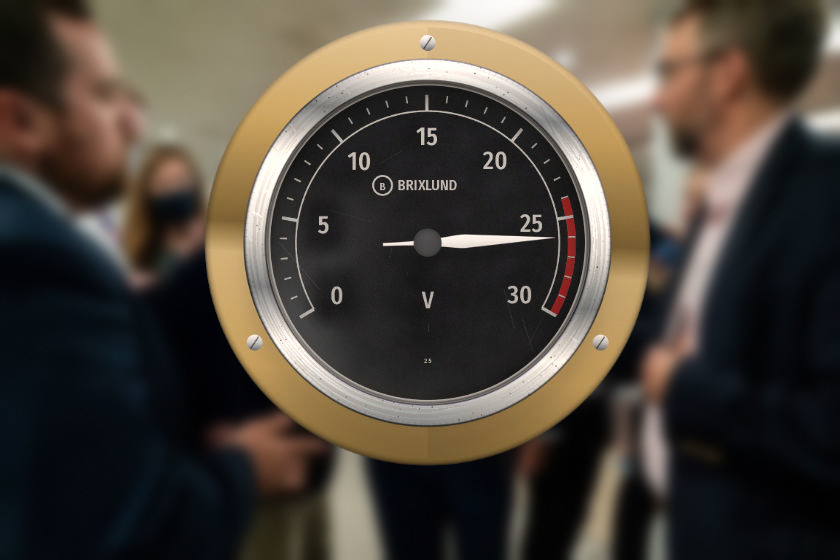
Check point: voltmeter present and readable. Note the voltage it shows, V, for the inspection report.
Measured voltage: 26 V
